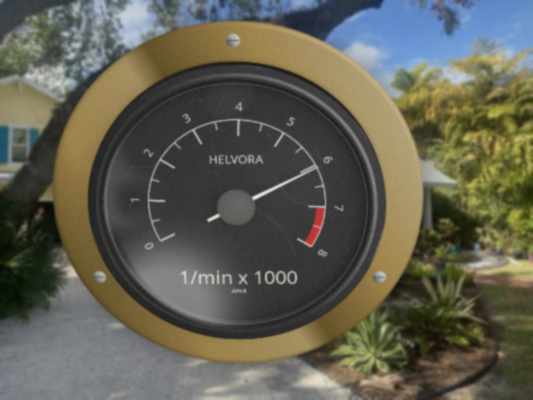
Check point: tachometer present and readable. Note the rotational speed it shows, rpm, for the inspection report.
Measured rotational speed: 6000 rpm
